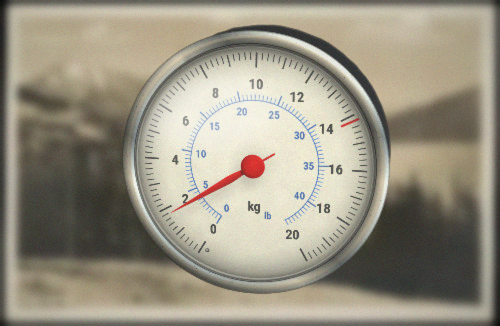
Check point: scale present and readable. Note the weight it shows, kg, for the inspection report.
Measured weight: 1.8 kg
